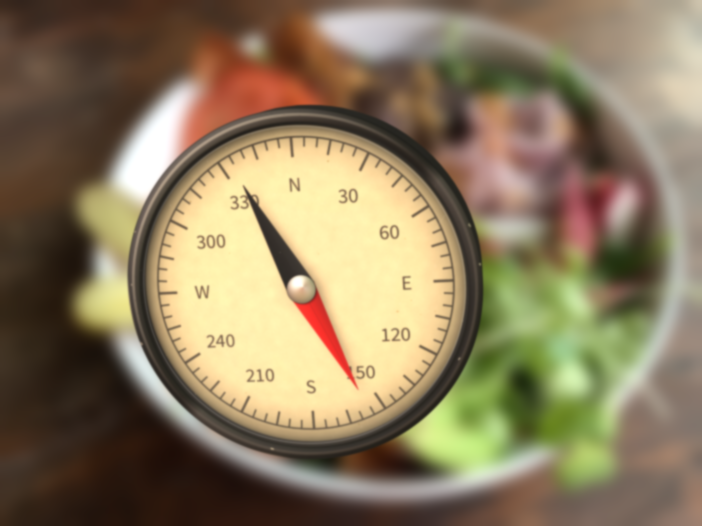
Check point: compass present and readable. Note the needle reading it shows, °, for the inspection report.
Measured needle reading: 155 °
